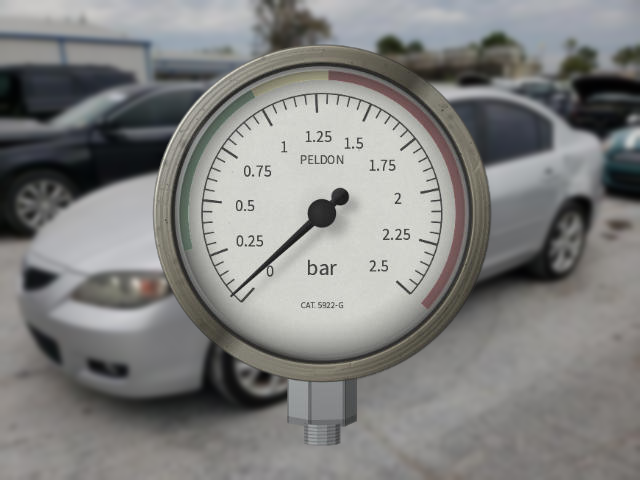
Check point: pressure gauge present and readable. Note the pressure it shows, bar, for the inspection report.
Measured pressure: 0.05 bar
